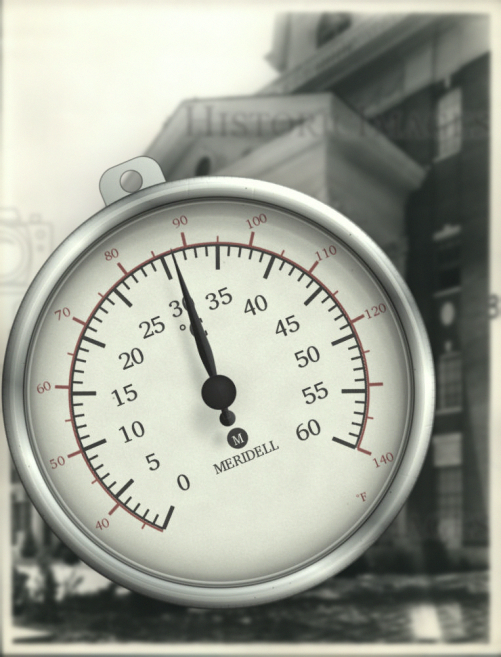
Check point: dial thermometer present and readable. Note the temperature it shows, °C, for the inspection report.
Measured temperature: 31 °C
